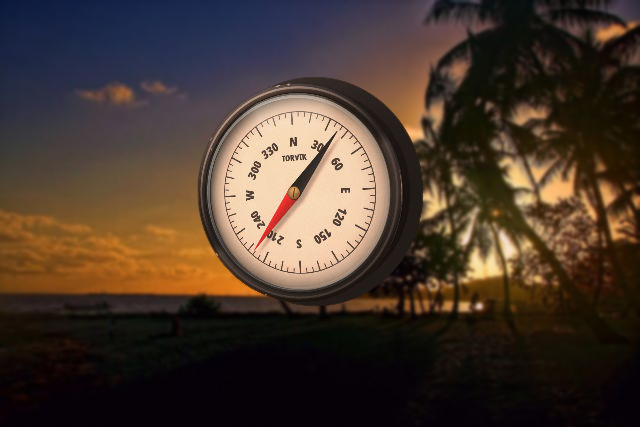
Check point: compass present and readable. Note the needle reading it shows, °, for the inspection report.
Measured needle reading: 220 °
